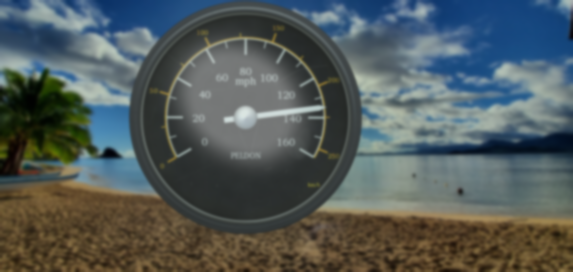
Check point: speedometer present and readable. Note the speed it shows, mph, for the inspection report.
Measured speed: 135 mph
